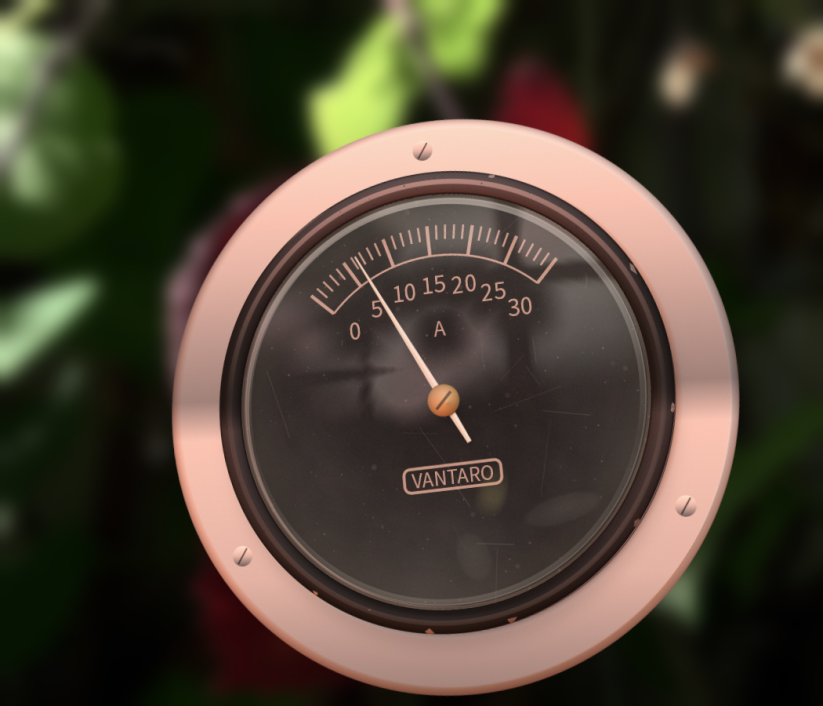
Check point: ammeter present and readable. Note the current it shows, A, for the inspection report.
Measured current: 6.5 A
